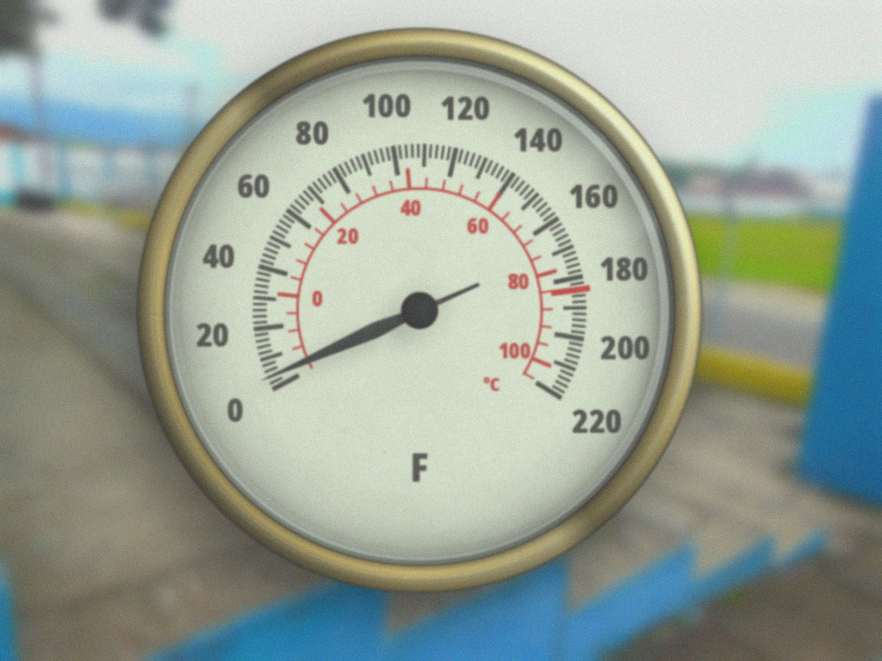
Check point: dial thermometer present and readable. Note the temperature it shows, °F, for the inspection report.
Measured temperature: 4 °F
